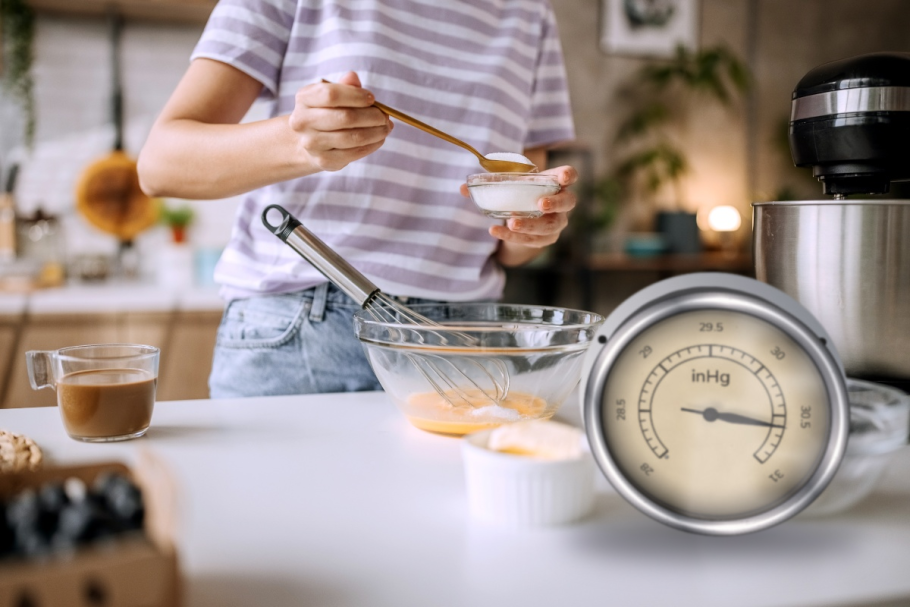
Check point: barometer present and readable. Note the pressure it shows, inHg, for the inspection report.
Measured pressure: 30.6 inHg
